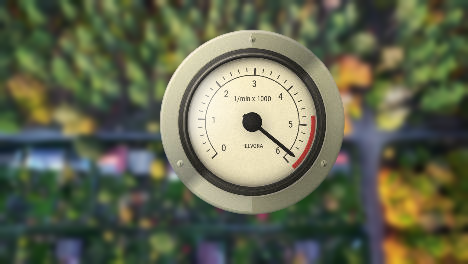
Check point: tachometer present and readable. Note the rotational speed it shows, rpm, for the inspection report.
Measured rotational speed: 5800 rpm
